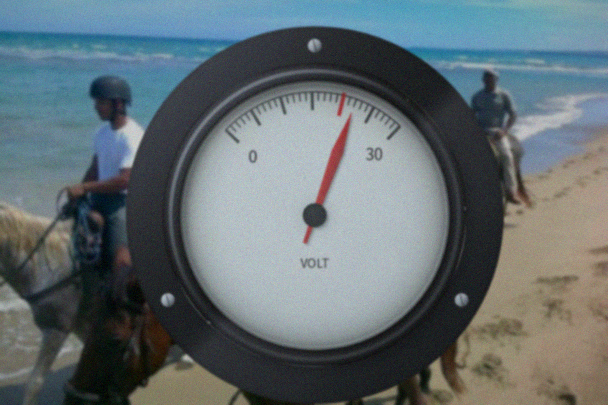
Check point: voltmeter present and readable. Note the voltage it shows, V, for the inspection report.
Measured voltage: 22 V
